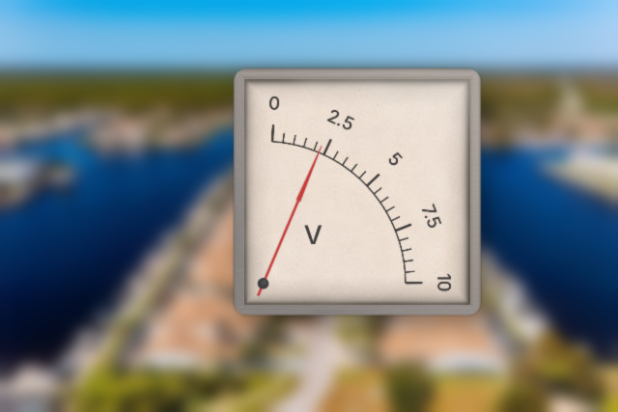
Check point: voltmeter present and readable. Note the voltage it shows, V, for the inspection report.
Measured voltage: 2.25 V
